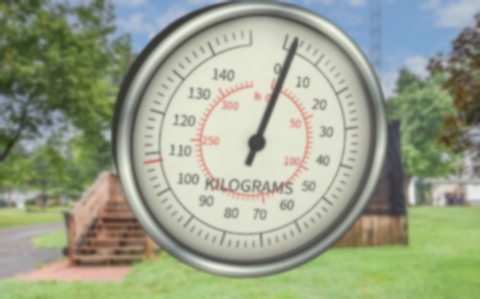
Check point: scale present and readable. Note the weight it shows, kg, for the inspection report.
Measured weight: 2 kg
